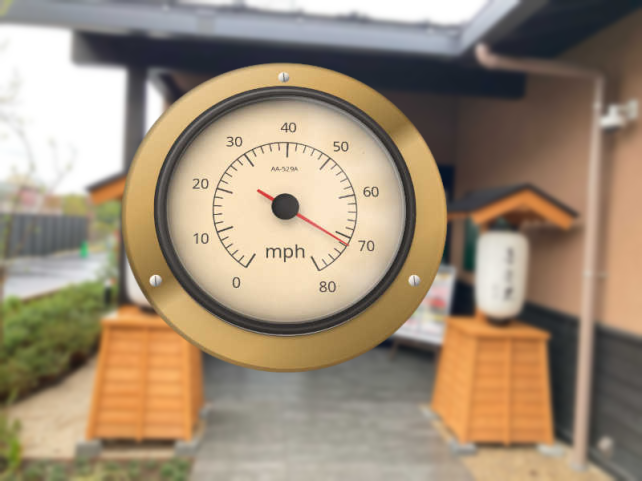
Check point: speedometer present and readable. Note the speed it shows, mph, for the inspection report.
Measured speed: 72 mph
